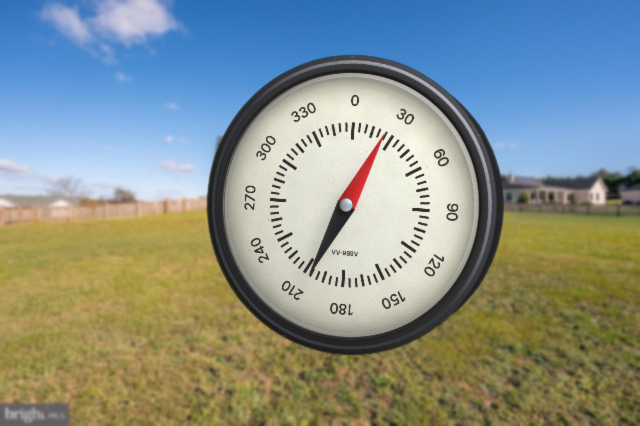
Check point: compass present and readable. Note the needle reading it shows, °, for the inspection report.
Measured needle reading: 25 °
